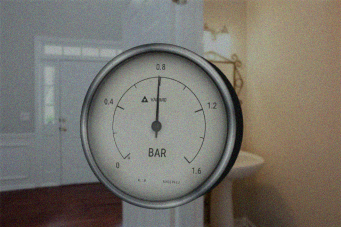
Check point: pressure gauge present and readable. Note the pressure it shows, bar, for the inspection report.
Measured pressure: 0.8 bar
